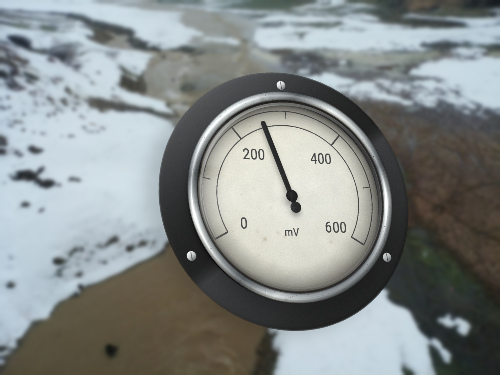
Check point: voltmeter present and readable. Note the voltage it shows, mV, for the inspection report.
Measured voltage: 250 mV
